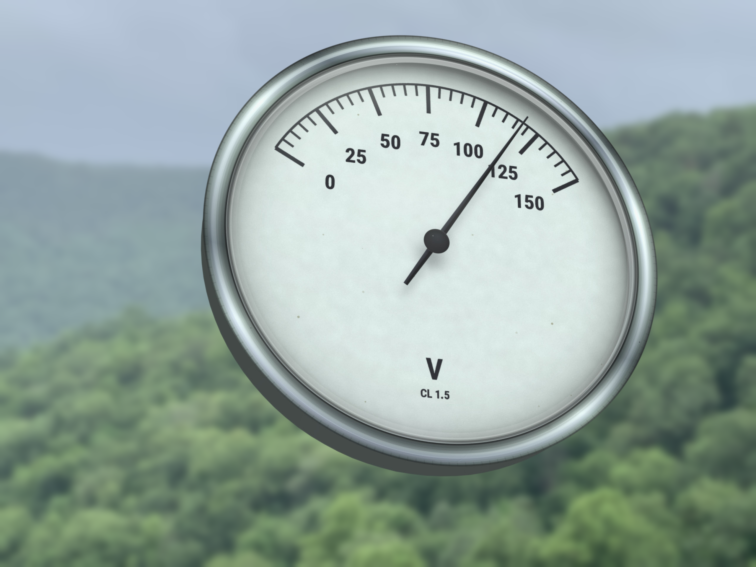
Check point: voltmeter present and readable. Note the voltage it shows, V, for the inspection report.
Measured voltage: 117.5 V
